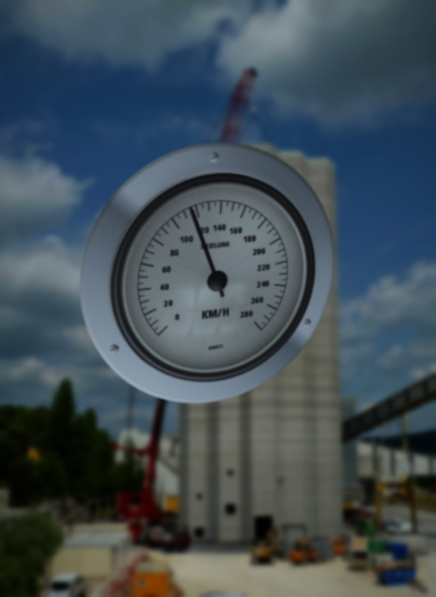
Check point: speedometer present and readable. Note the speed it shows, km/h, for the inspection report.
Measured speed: 115 km/h
